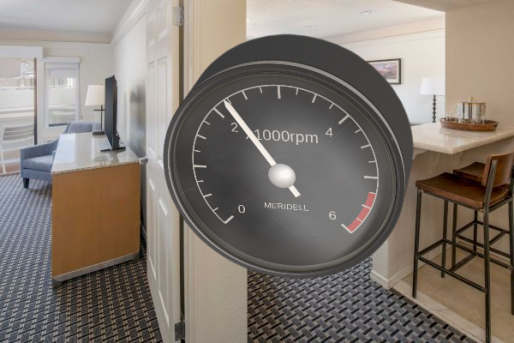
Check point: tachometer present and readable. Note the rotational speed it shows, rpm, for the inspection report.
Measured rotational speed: 2250 rpm
